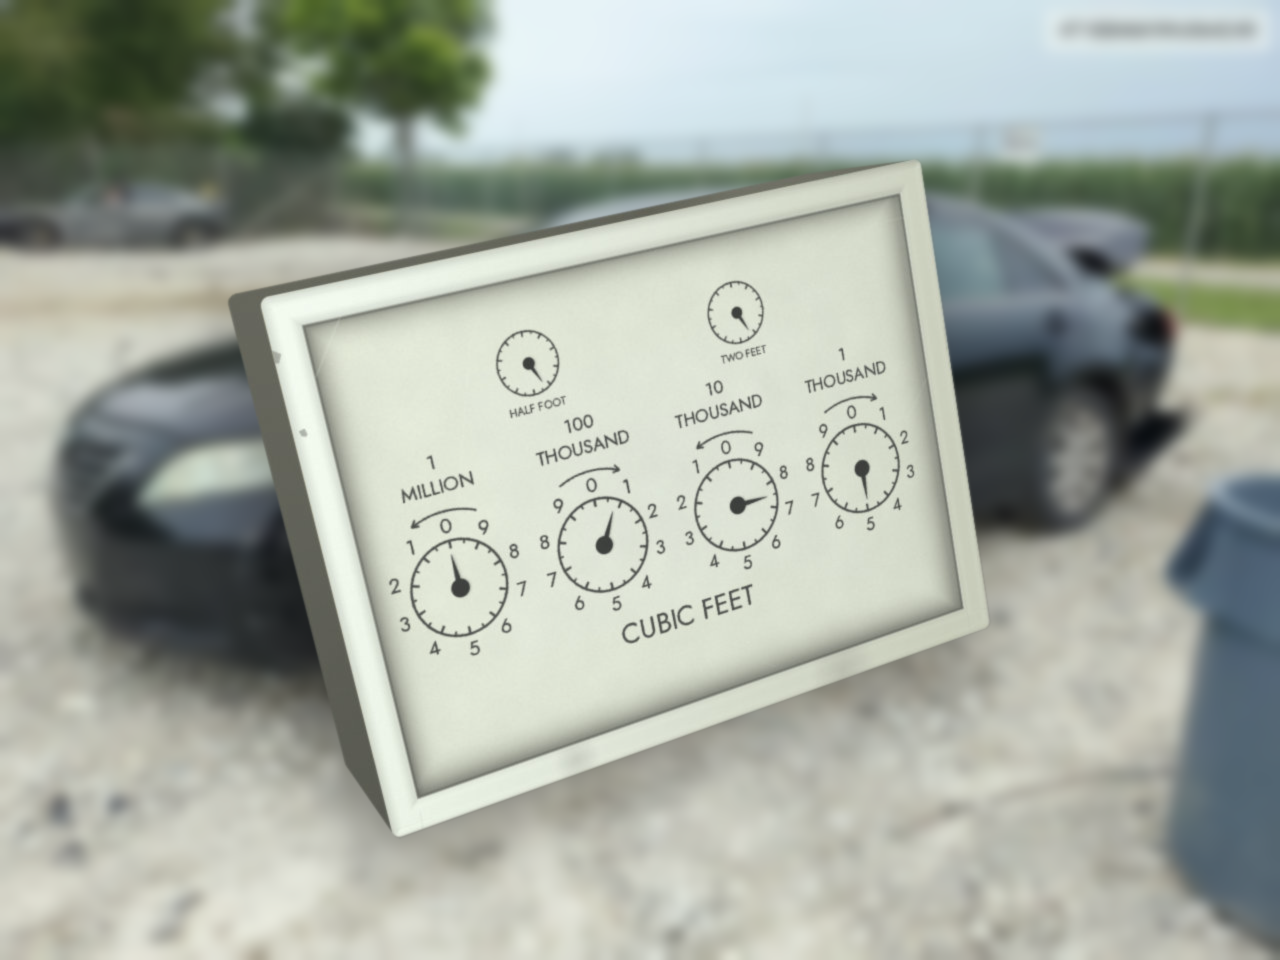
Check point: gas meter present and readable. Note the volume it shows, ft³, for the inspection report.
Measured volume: 7500 ft³
